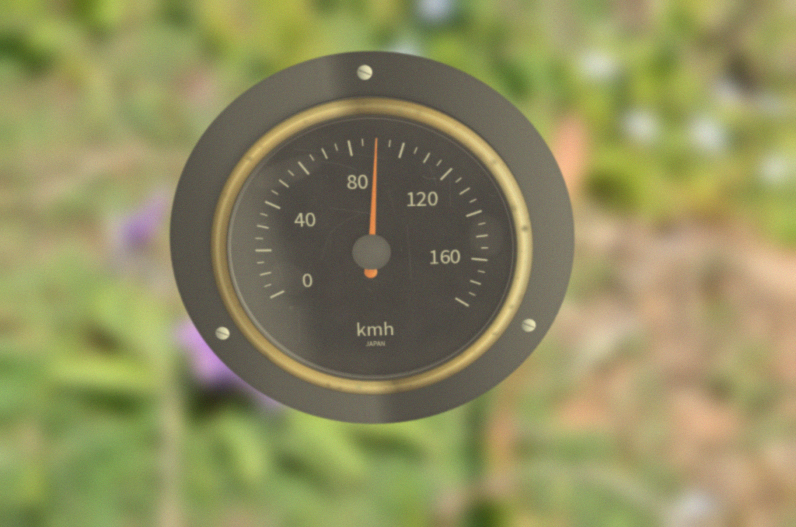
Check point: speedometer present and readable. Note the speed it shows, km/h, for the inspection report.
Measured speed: 90 km/h
